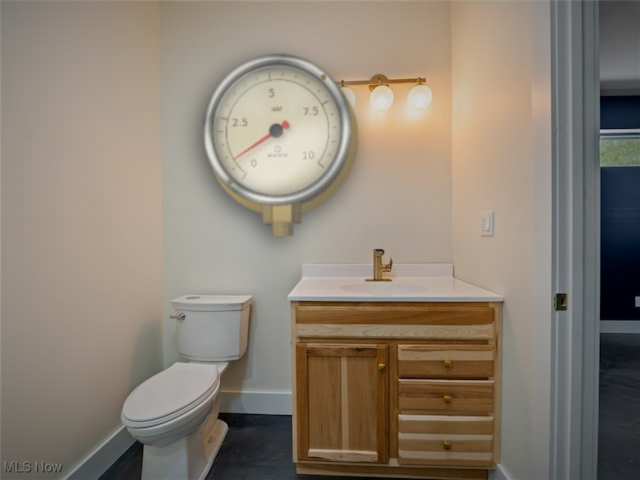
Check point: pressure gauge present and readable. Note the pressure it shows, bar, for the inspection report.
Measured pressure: 0.75 bar
